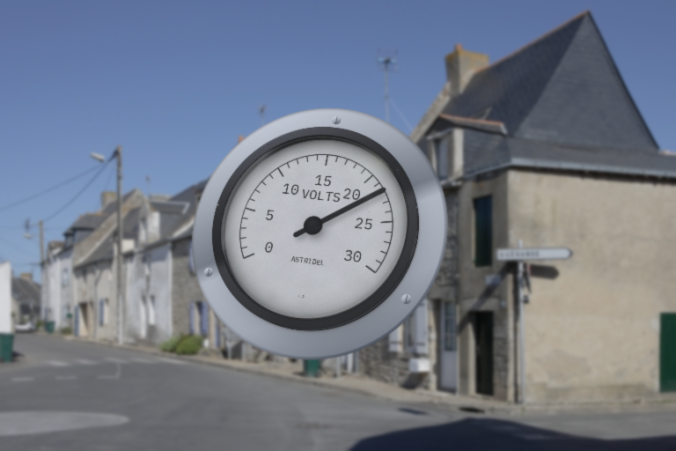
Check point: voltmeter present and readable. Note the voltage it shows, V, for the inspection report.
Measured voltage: 22 V
